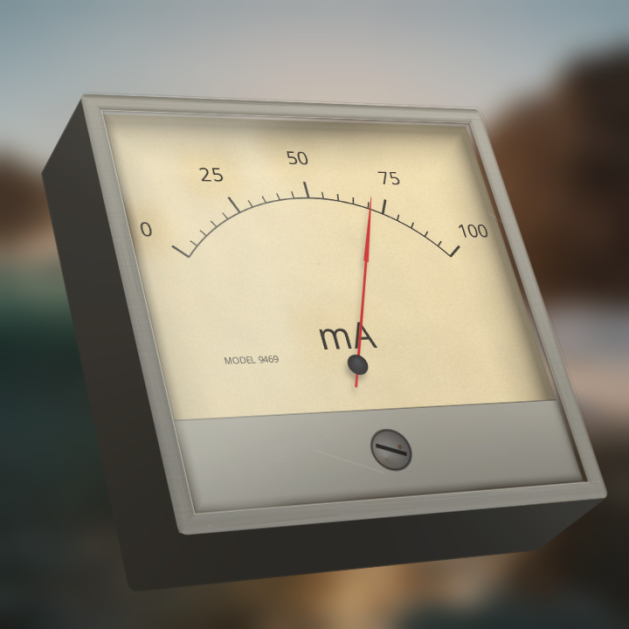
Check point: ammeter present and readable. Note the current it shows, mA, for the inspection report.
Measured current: 70 mA
